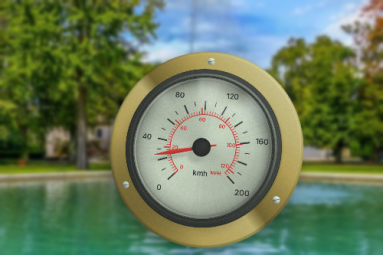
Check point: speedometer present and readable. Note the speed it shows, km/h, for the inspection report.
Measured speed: 25 km/h
